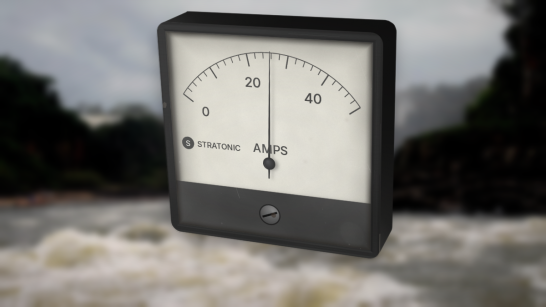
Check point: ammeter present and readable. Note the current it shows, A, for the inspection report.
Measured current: 26 A
